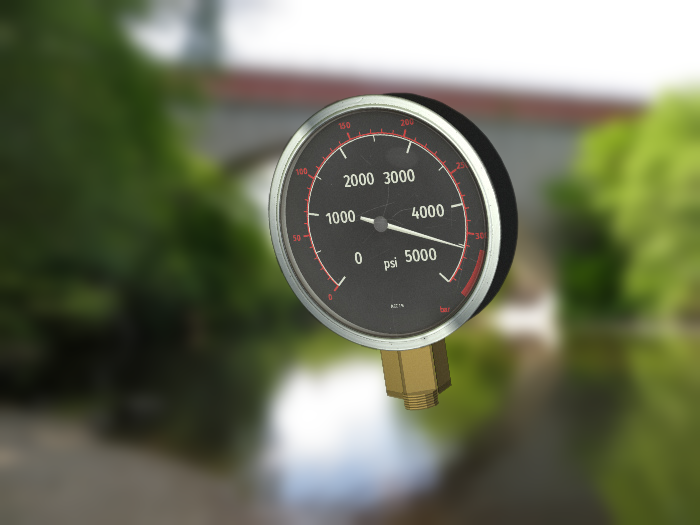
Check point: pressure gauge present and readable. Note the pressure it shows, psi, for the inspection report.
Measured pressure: 4500 psi
